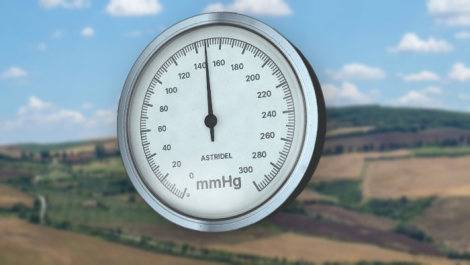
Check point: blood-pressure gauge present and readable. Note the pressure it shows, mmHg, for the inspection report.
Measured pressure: 150 mmHg
